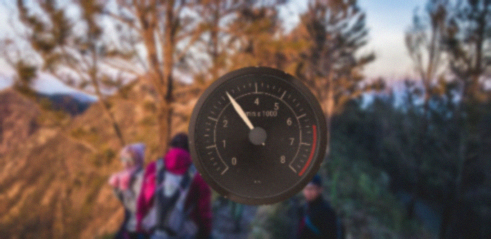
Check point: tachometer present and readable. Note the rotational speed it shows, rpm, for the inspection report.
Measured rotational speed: 3000 rpm
